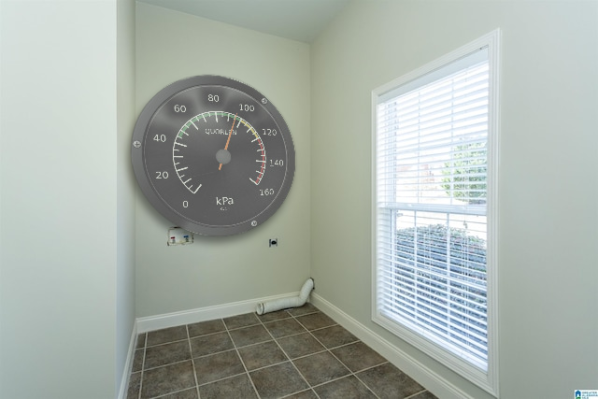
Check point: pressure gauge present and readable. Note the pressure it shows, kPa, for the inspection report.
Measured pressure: 95 kPa
